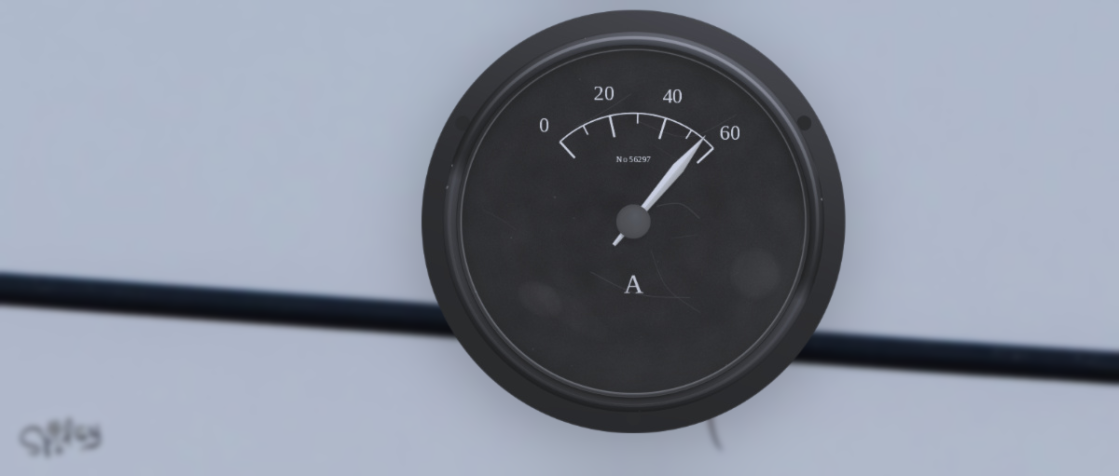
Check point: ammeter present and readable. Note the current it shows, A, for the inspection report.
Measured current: 55 A
